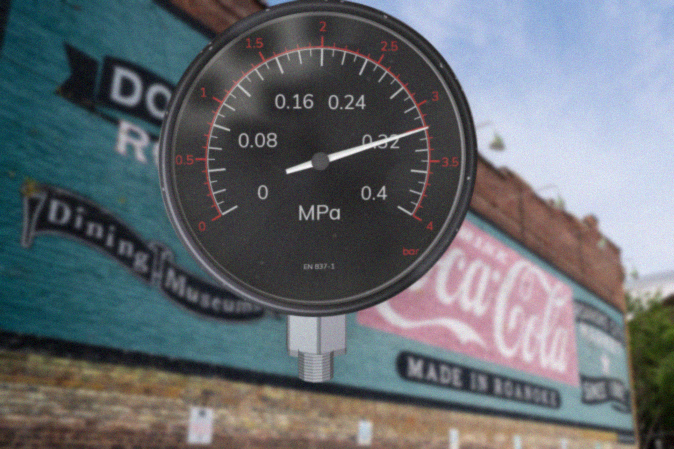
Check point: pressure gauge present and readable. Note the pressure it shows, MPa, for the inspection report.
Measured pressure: 0.32 MPa
